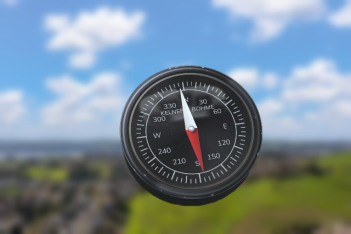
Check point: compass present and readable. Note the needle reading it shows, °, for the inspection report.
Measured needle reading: 175 °
